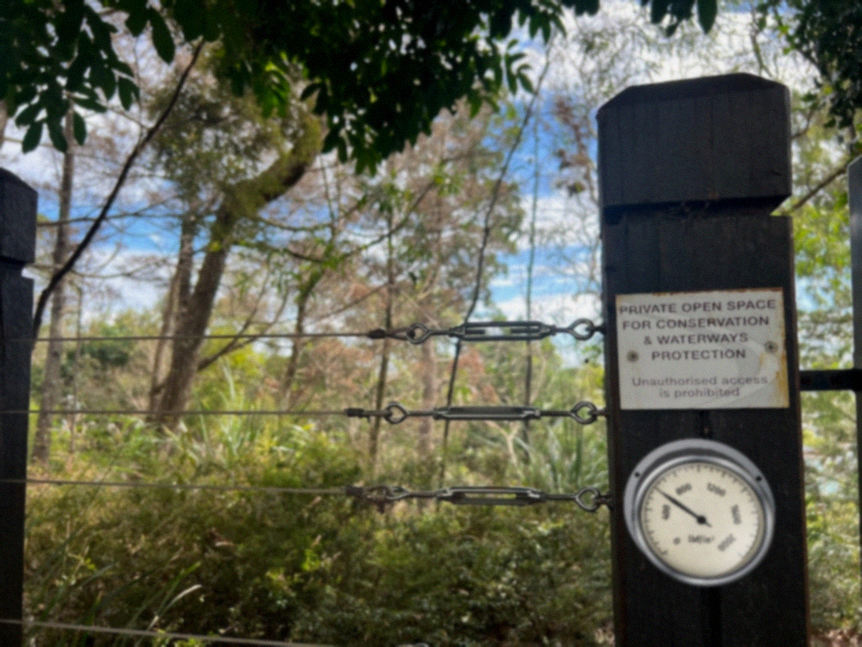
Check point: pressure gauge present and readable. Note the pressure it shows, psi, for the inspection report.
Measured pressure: 600 psi
